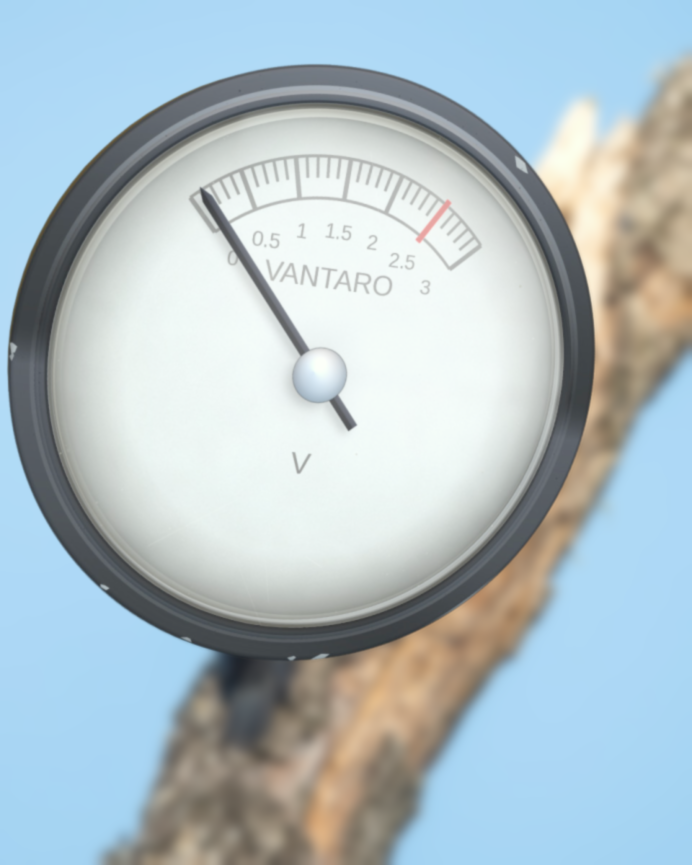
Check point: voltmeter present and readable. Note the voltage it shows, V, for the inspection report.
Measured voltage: 0.1 V
